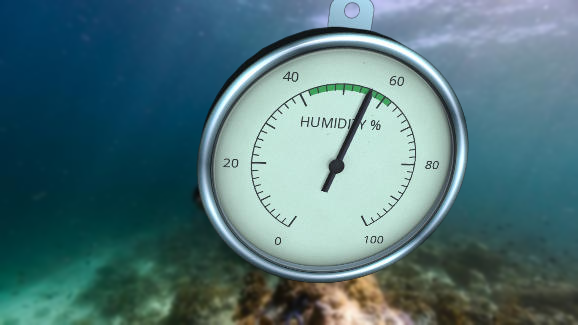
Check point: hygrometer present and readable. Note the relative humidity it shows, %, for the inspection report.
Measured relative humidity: 56 %
